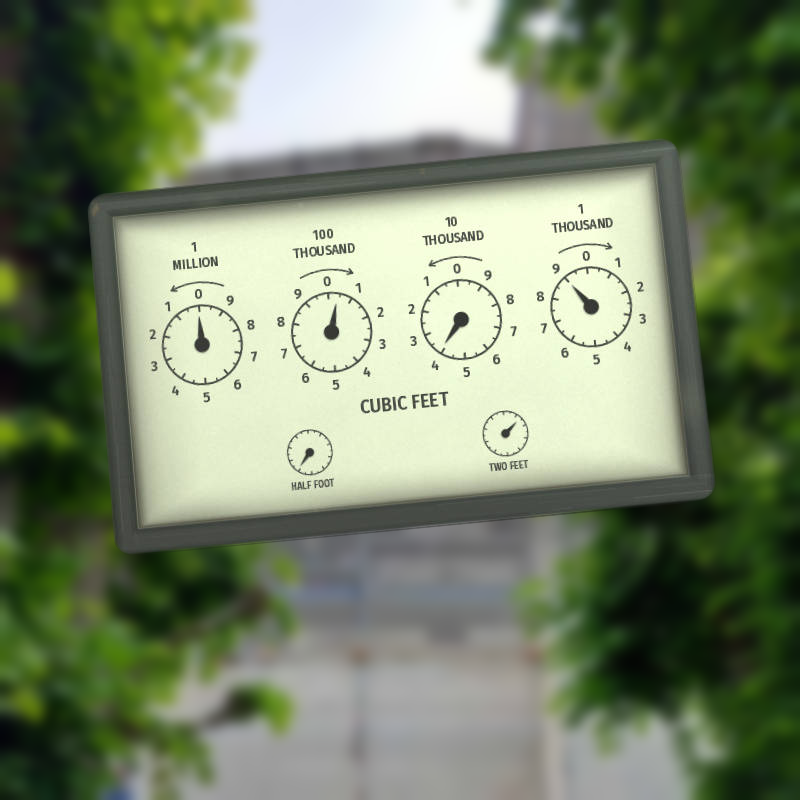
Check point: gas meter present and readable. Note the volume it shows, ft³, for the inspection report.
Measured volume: 3900 ft³
